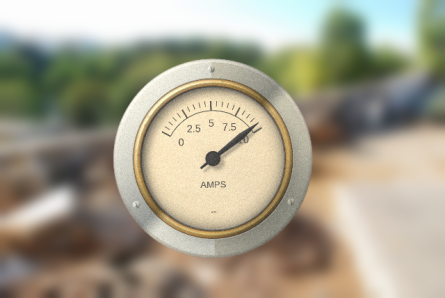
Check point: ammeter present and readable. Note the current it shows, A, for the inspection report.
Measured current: 9.5 A
